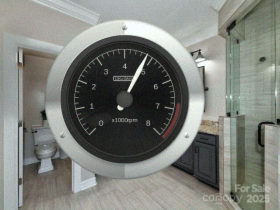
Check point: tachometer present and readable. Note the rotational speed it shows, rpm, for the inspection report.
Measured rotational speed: 4800 rpm
